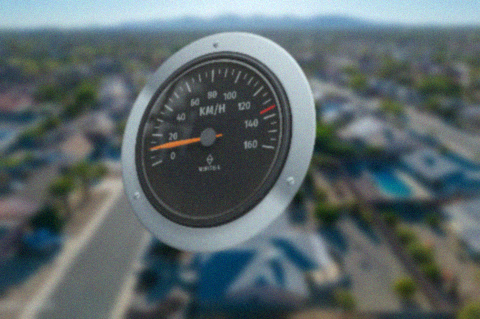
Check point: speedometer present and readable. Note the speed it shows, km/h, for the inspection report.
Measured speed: 10 km/h
